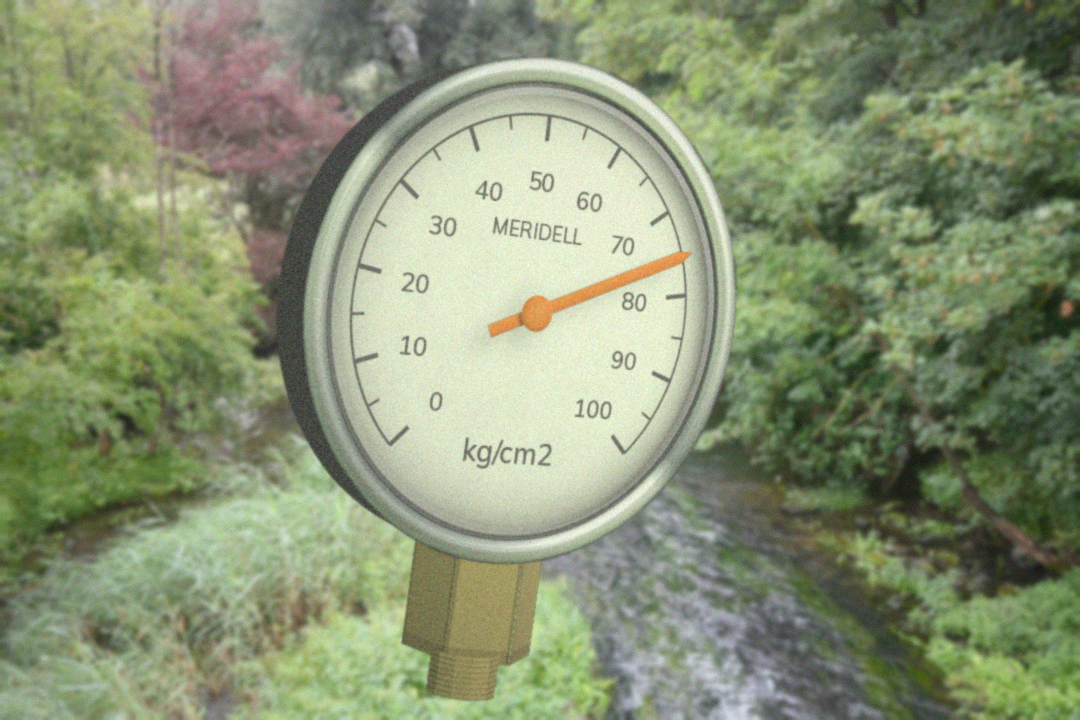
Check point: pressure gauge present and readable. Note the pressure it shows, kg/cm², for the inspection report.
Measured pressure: 75 kg/cm²
